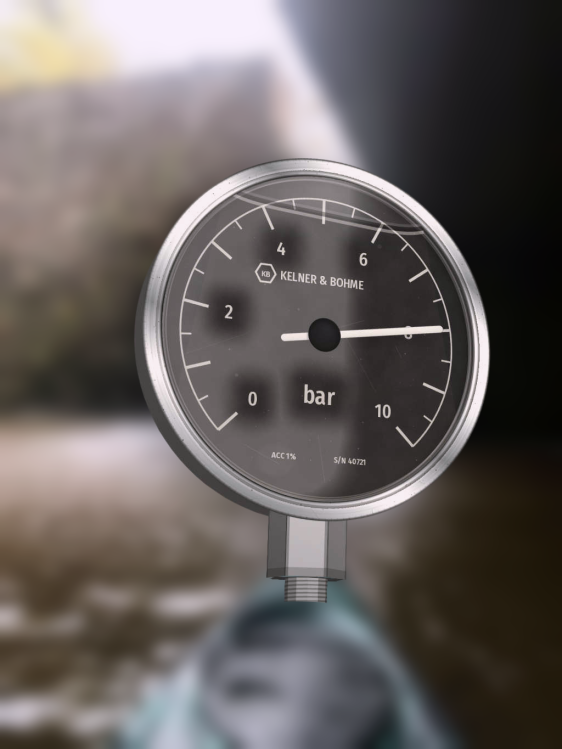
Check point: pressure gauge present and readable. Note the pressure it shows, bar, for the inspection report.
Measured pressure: 8 bar
